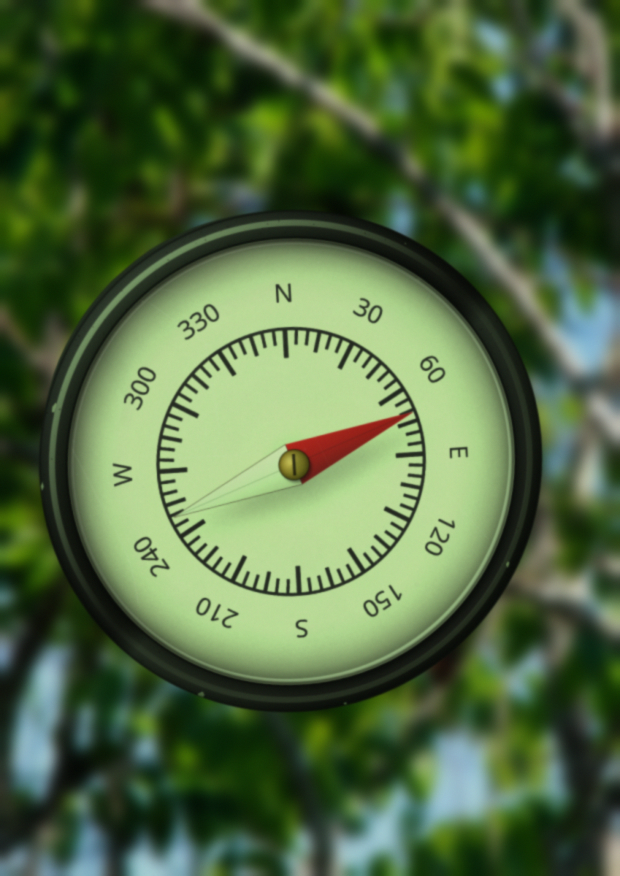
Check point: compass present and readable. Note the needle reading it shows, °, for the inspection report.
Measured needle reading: 70 °
